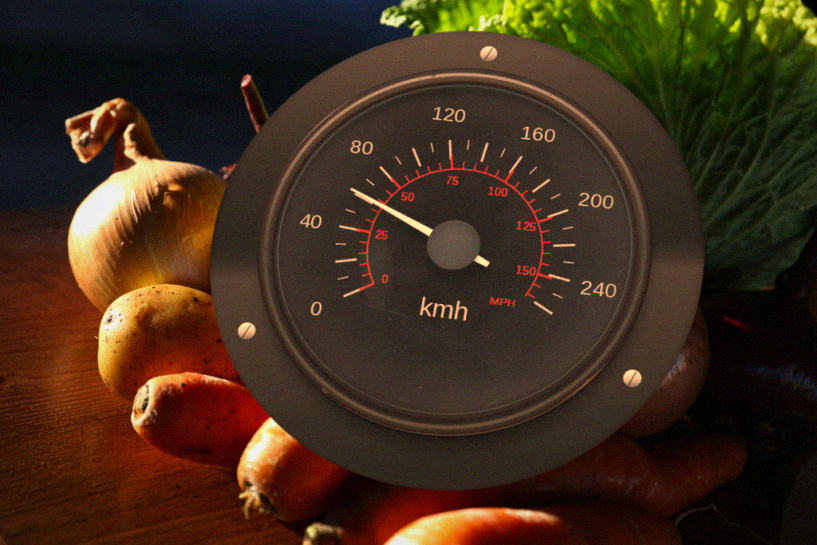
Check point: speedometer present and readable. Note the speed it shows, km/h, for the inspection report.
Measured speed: 60 km/h
